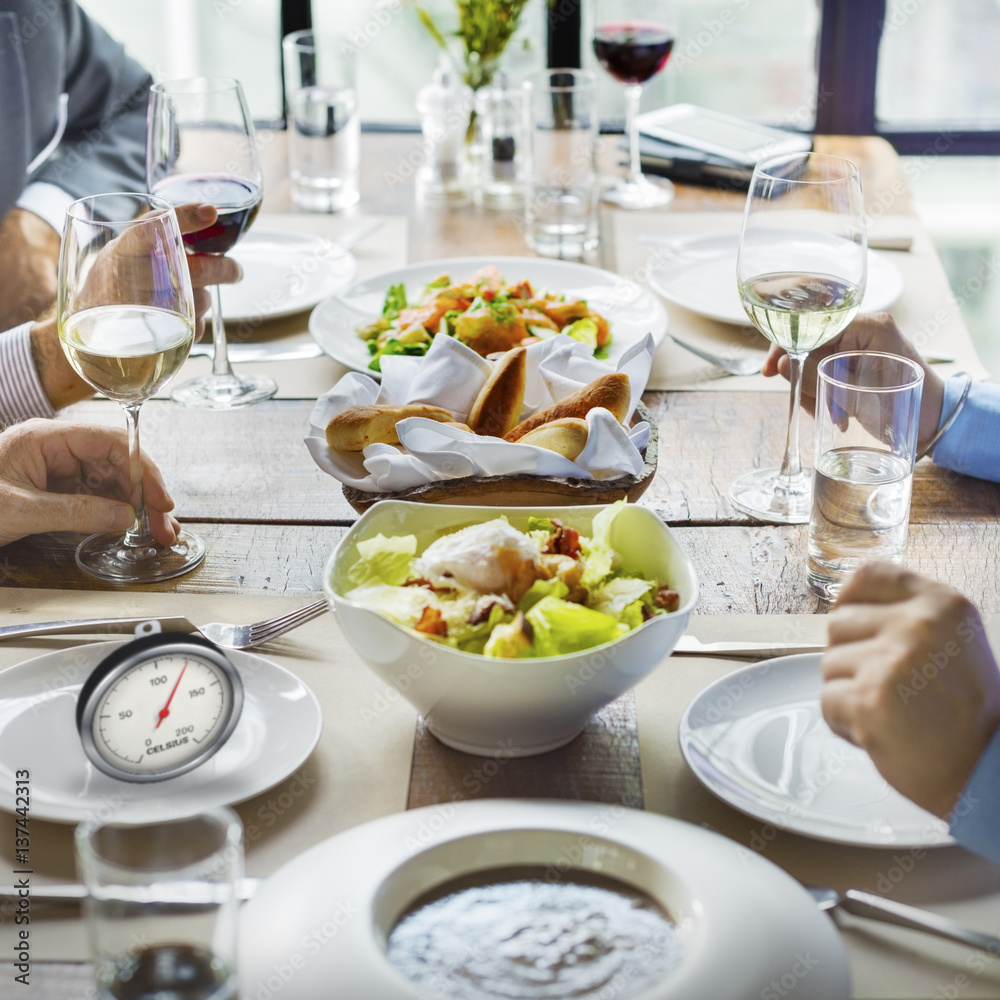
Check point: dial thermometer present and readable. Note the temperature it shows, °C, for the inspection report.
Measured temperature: 120 °C
